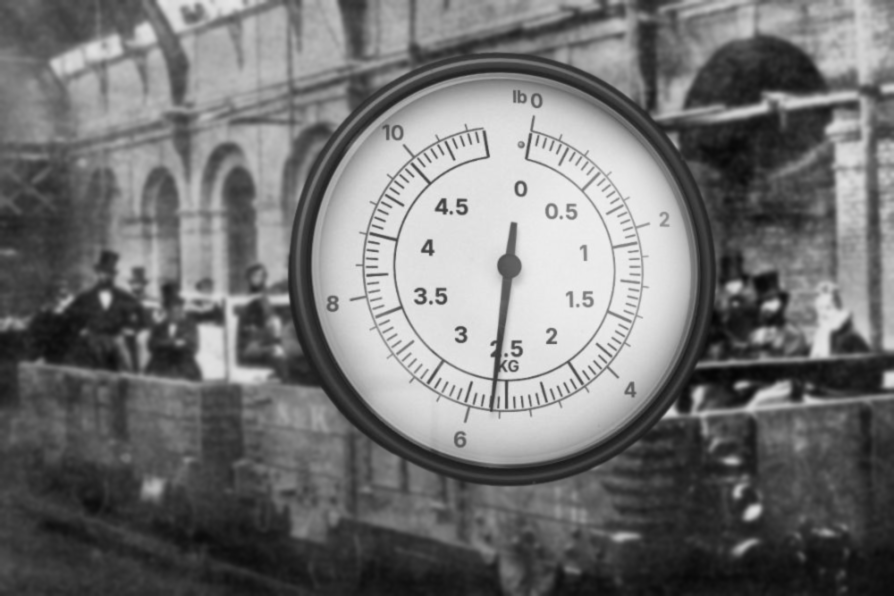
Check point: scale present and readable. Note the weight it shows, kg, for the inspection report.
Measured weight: 2.6 kg
